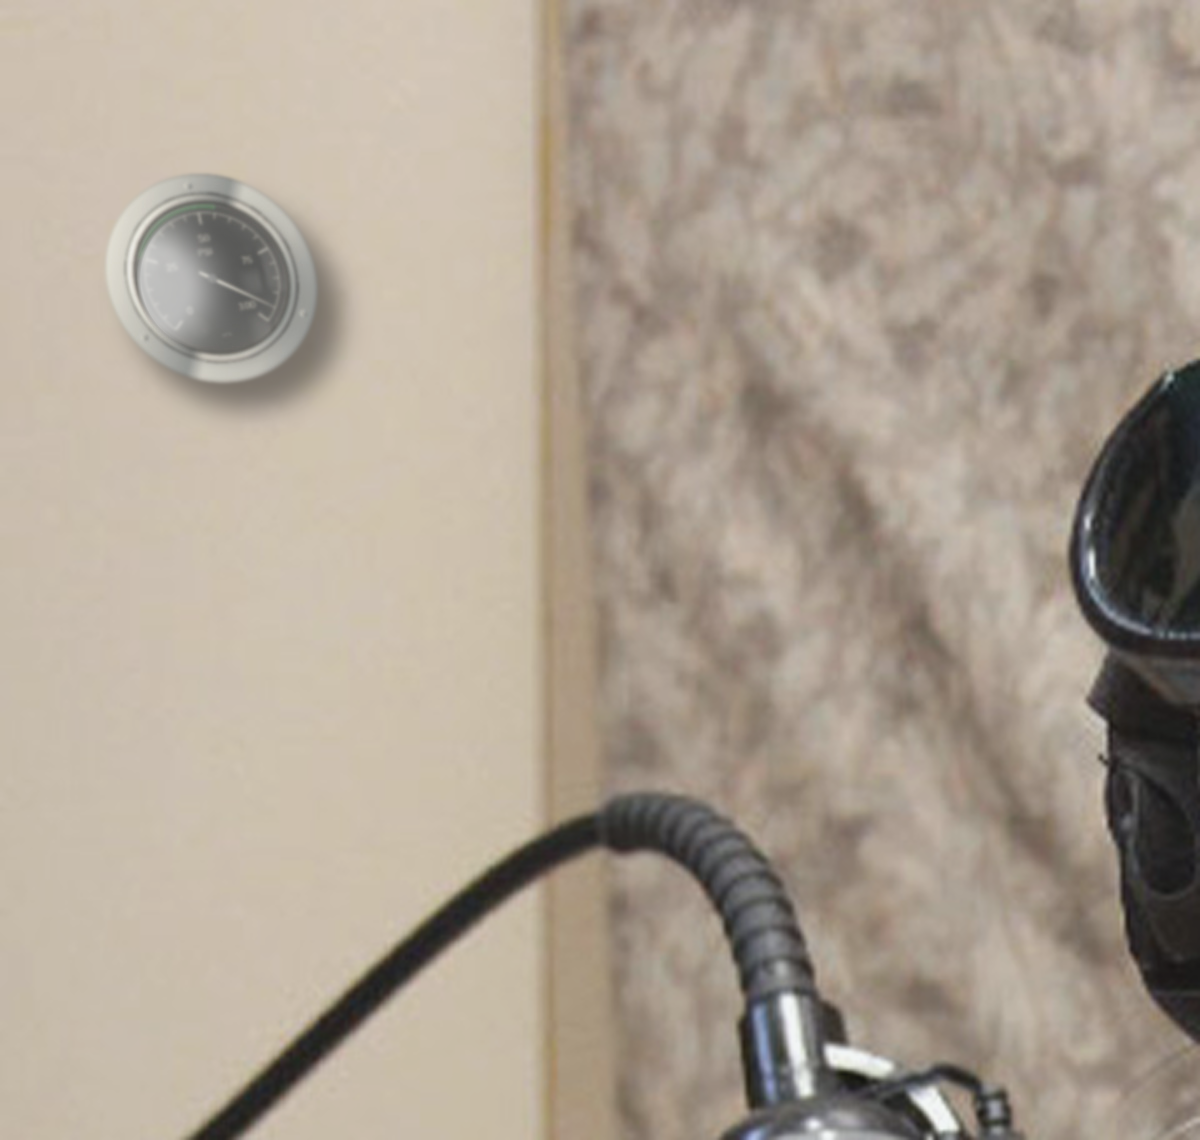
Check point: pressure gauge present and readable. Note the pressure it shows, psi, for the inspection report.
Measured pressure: 95 psi
